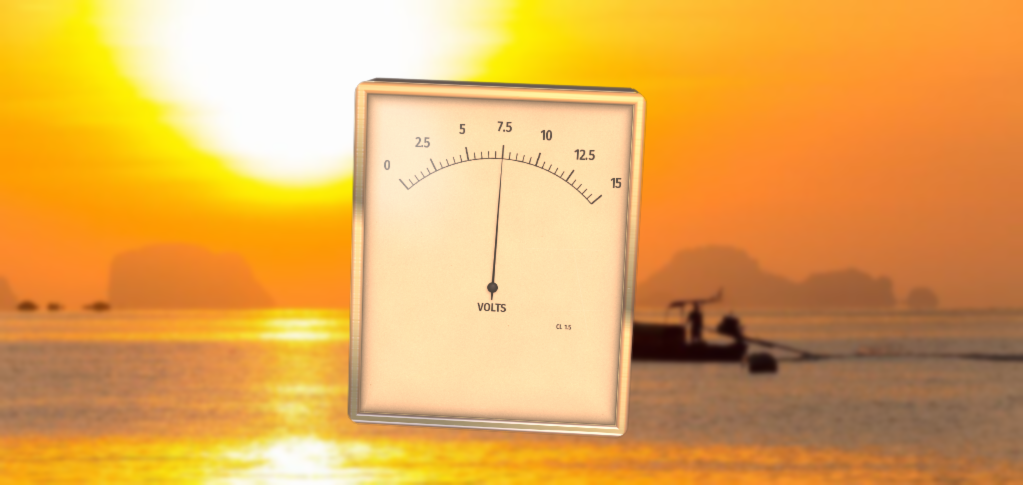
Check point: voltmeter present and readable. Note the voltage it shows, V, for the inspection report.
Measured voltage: 7.5 V
